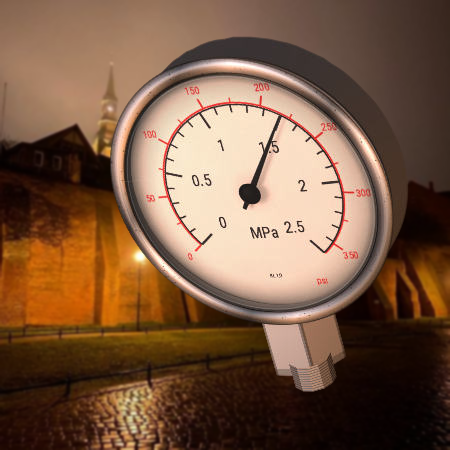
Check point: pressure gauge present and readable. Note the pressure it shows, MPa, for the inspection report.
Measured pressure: 1.5 MPa
